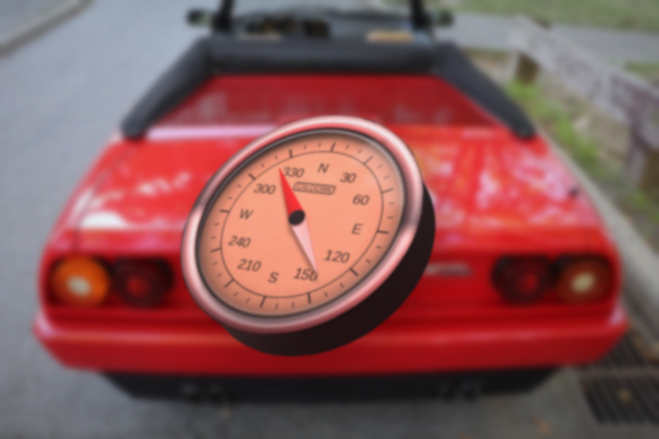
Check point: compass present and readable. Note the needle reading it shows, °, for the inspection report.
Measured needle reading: 320 °
